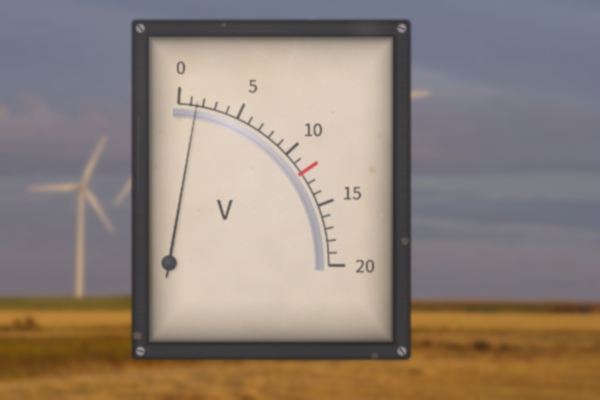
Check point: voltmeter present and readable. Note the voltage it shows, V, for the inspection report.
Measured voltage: 1.5 V
